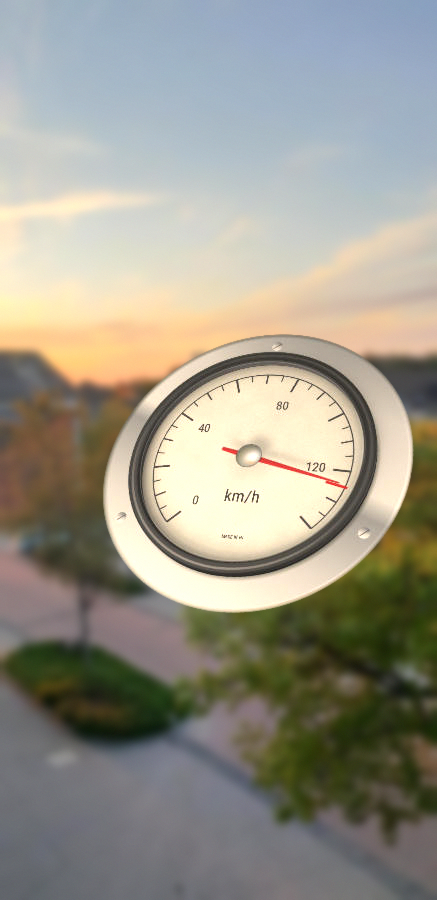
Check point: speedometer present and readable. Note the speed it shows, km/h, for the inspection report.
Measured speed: 125 km/h
